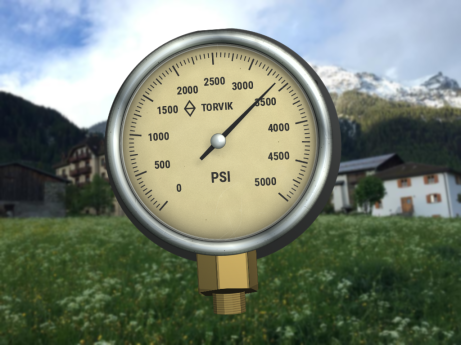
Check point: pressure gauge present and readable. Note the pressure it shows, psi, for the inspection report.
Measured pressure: 3400 psi
